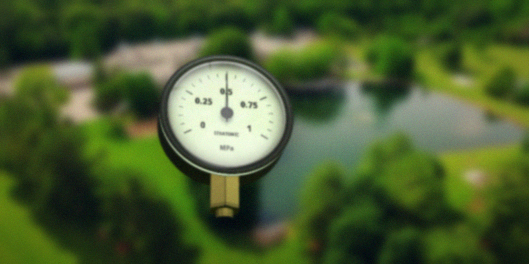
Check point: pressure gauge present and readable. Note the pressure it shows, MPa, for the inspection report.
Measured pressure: 0.5 MPa
